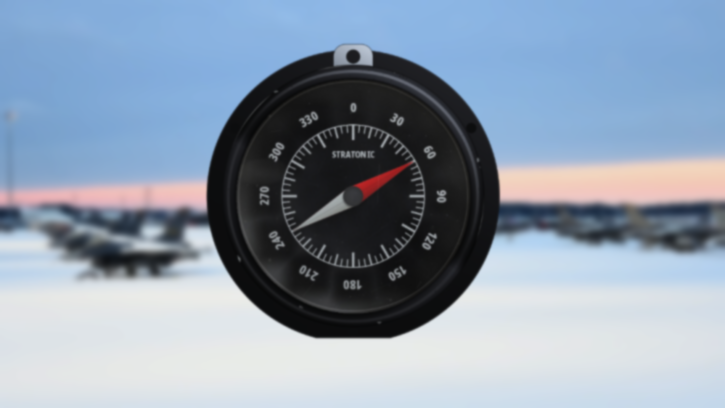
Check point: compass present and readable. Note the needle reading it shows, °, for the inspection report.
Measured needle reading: 60 °
